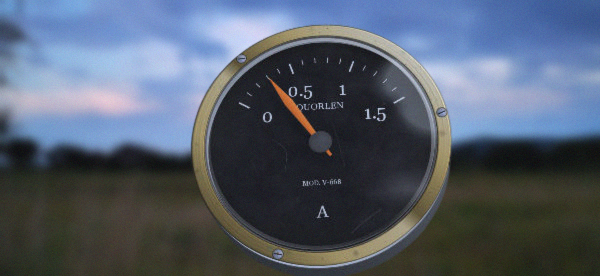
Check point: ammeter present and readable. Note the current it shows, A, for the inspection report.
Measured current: 0.3 A
